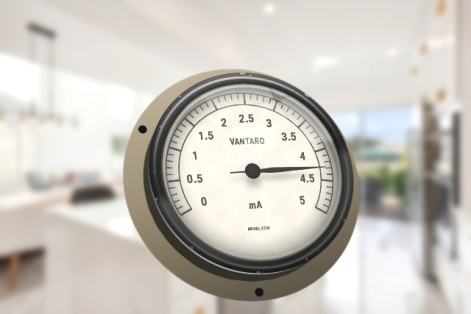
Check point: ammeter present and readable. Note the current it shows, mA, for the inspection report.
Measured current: 4.3 mA
